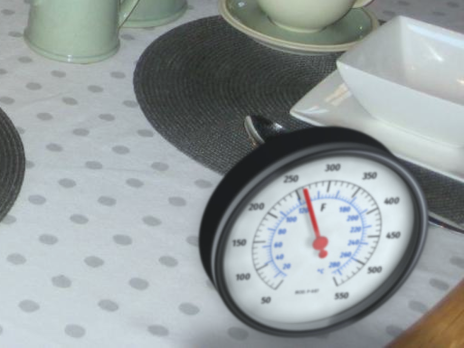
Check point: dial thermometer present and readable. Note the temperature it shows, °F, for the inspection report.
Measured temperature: 260 °F
